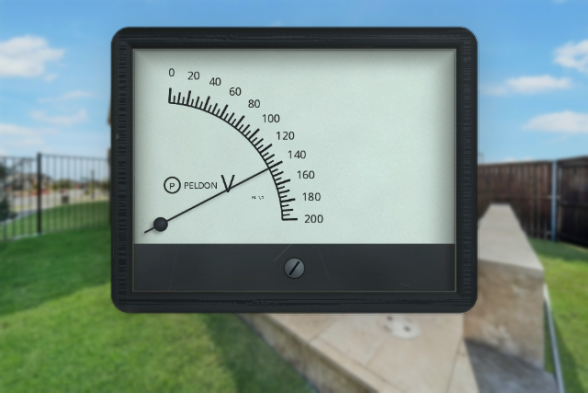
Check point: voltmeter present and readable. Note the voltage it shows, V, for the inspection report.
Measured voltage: 140 V
